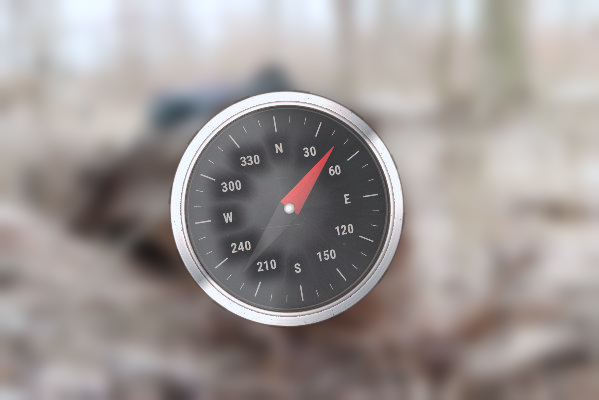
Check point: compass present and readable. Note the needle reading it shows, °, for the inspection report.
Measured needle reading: 45 °
